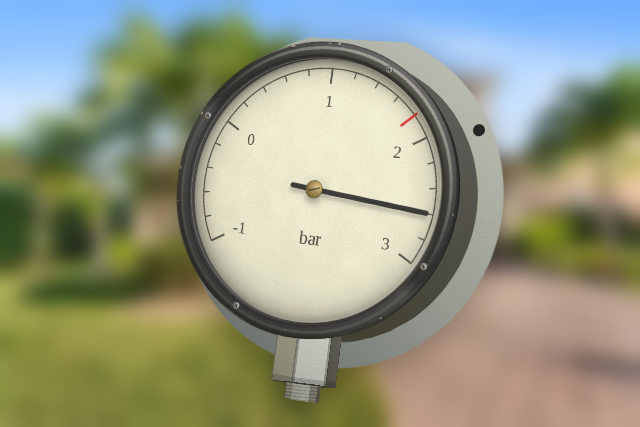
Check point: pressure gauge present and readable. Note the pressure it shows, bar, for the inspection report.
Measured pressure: 2.6 bar
